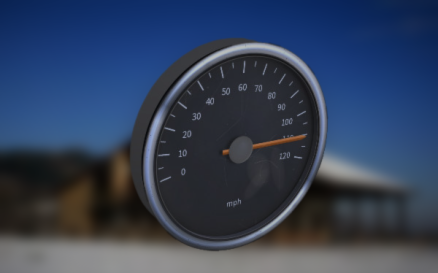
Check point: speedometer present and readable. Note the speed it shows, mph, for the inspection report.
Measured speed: 110 mph
